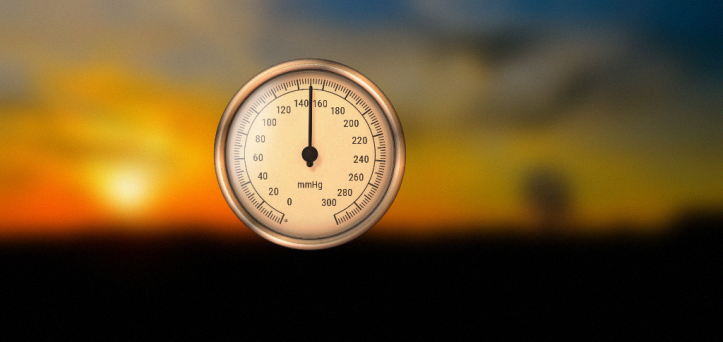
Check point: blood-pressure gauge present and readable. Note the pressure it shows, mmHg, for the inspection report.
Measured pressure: 150 mmHg
